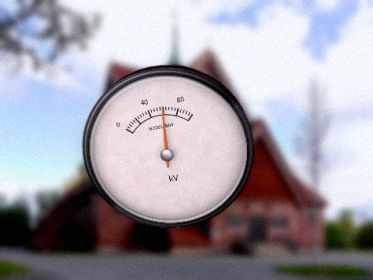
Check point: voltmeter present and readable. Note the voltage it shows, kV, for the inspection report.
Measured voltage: 60 kV
